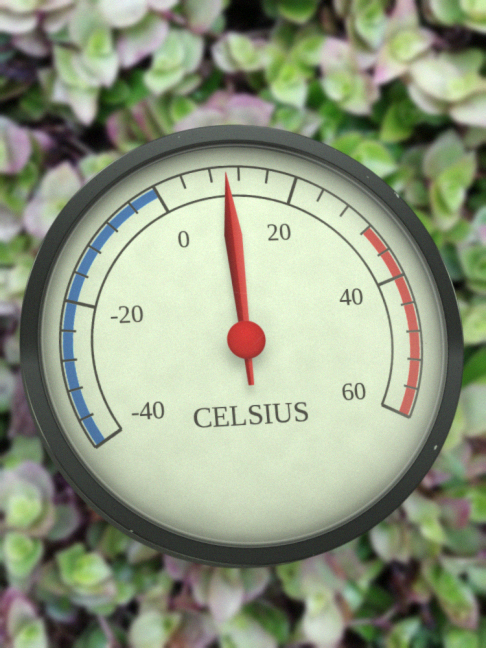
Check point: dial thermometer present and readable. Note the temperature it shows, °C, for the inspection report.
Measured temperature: 10 °C
